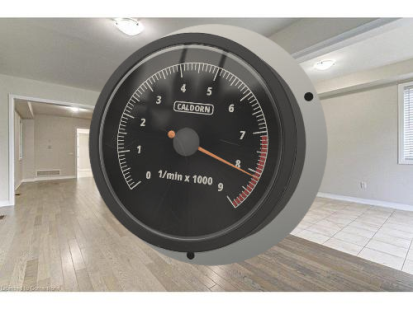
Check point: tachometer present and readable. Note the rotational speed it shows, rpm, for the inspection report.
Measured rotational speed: 8100 rpm
